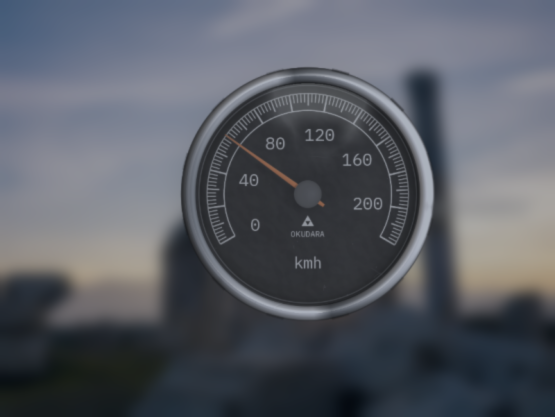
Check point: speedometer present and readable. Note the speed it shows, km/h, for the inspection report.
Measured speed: 60 km/h
